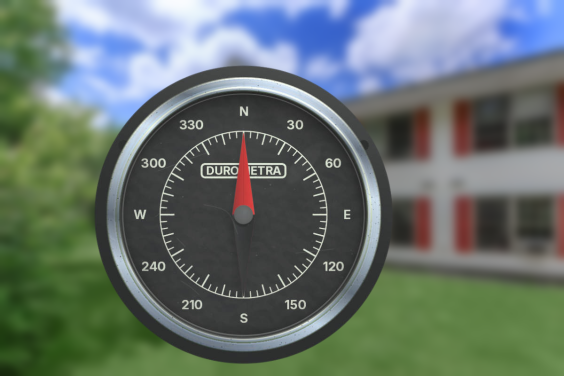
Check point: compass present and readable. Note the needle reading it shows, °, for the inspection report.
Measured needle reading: 0 °
